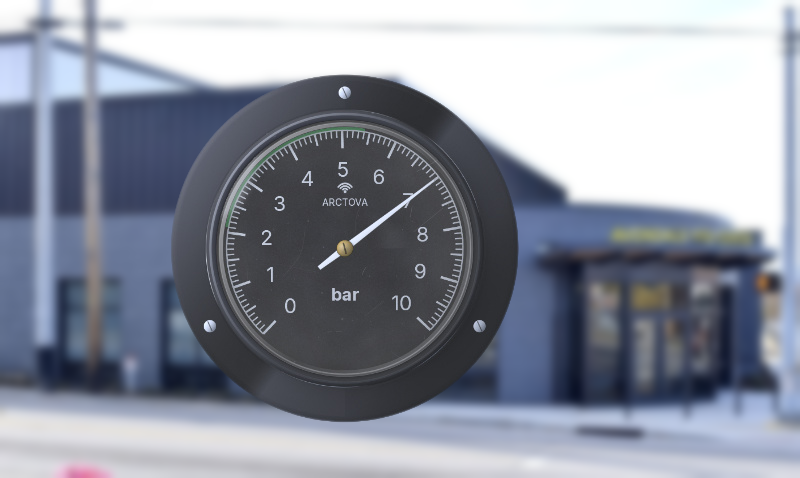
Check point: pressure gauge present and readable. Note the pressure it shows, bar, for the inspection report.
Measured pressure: 7 bar
